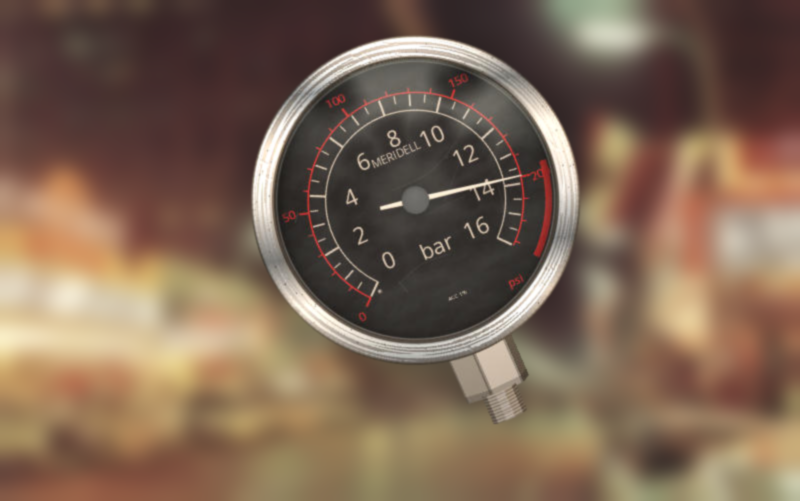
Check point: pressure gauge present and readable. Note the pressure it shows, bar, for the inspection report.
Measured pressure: 13.75 bar
